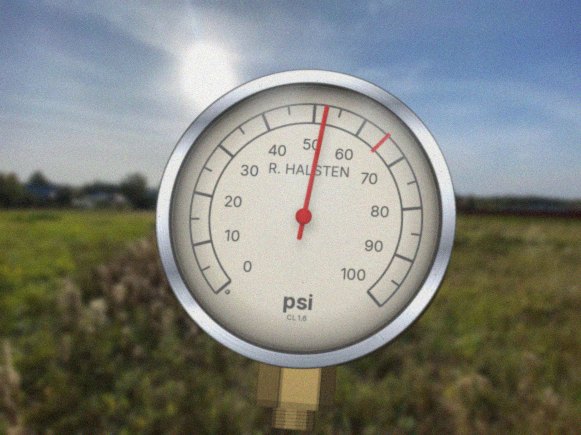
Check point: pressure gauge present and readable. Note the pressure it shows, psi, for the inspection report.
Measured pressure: 52.5 psi
